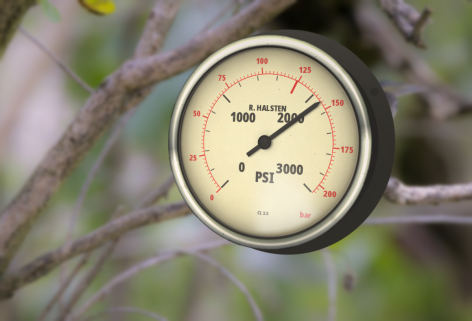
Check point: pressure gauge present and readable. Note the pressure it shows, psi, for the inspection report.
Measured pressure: 2100 psi
